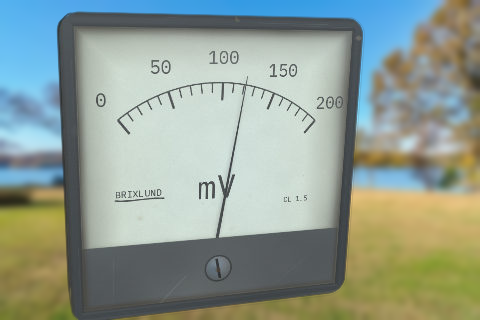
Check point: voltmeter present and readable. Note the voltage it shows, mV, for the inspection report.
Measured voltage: 120 mV
